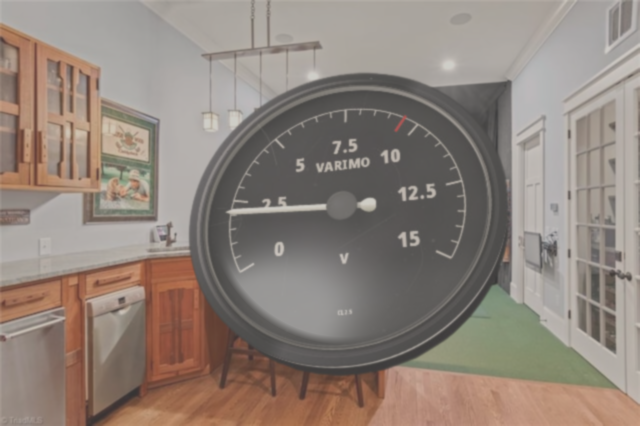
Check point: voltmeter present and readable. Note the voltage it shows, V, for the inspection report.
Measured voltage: 2 V
